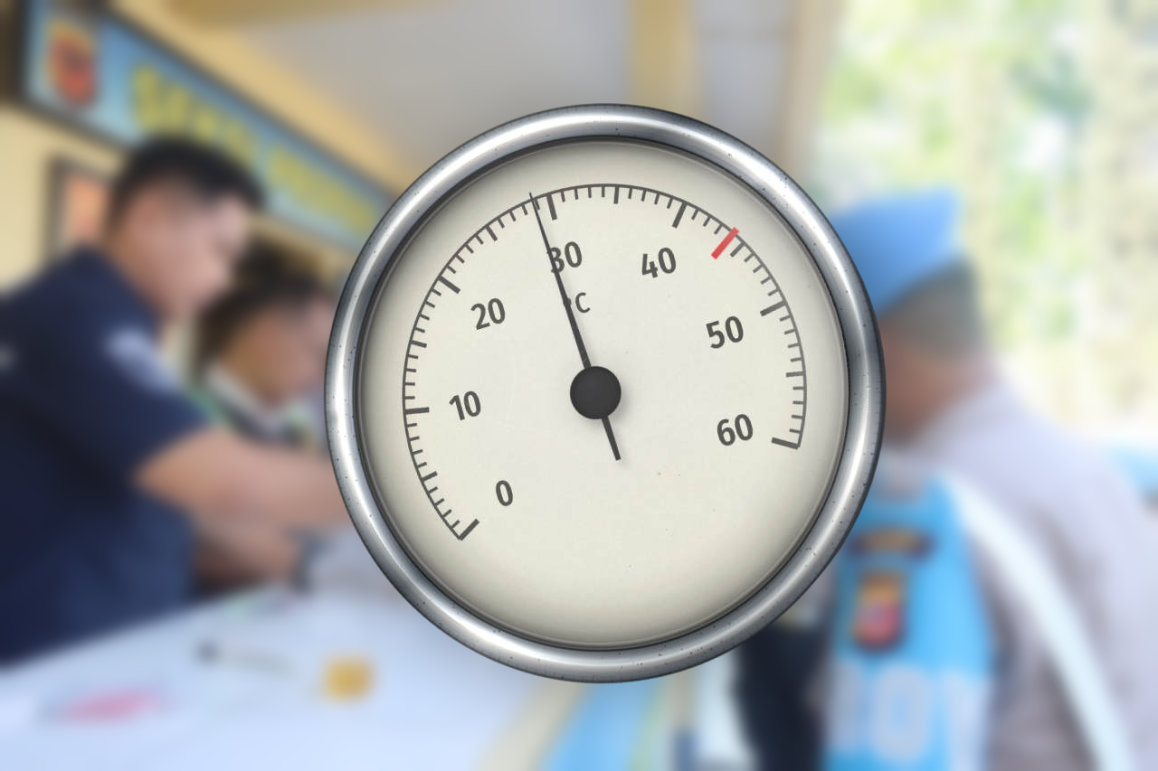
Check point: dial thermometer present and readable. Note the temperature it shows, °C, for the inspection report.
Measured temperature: 29 °C
